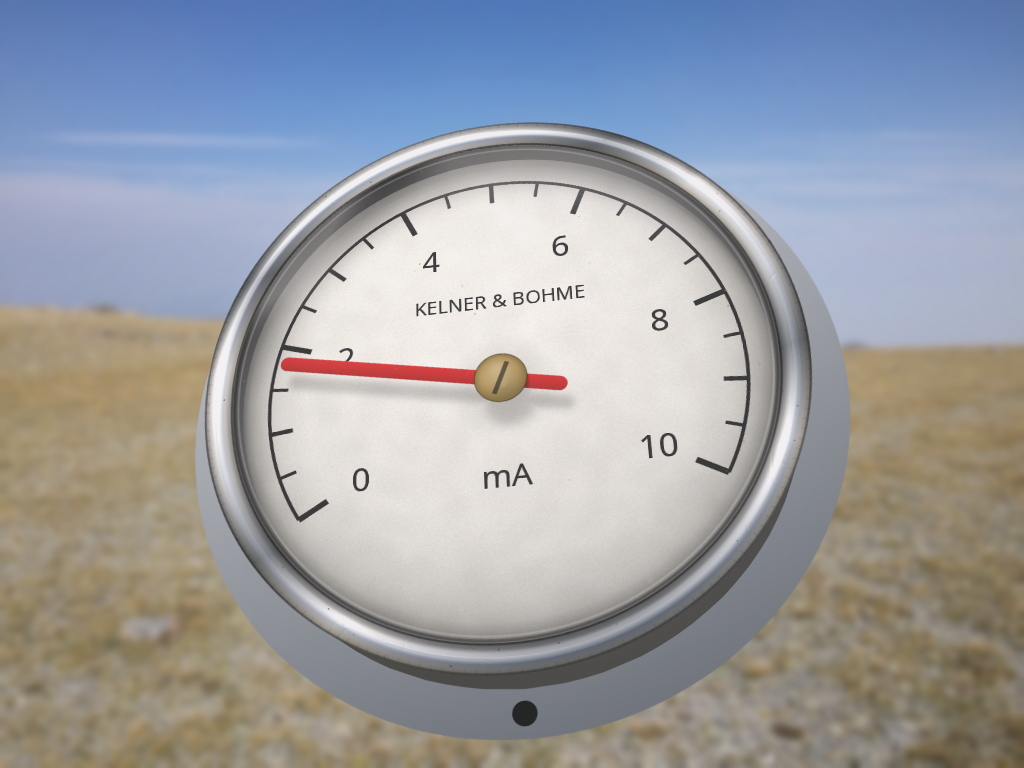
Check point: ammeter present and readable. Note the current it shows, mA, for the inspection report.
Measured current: 1.75 mA
